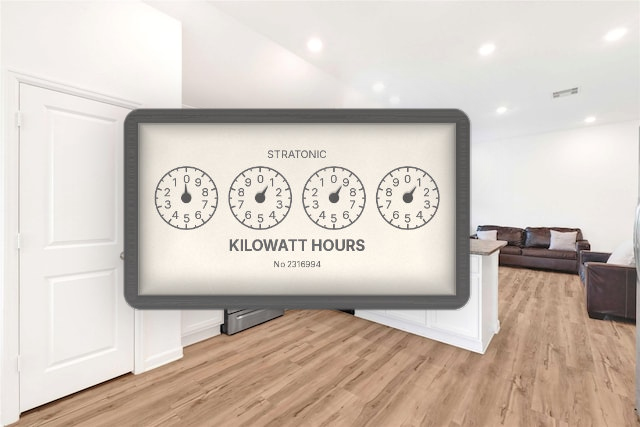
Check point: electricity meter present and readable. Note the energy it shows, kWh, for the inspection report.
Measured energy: 91 kWh
